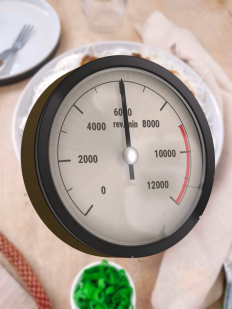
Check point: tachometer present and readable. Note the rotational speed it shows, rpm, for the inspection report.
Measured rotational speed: 6000 rpm
